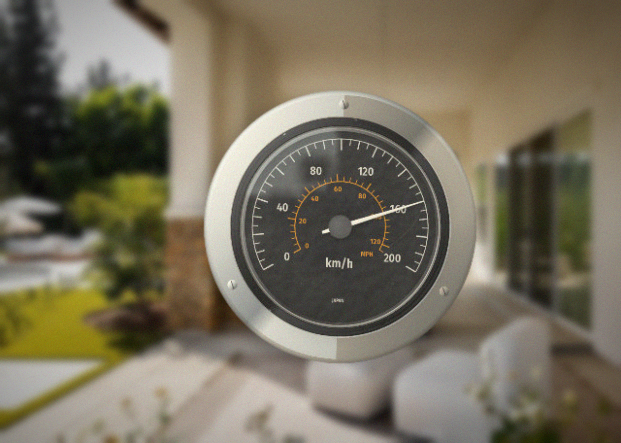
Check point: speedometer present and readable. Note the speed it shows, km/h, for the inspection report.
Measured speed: 160 km/h
